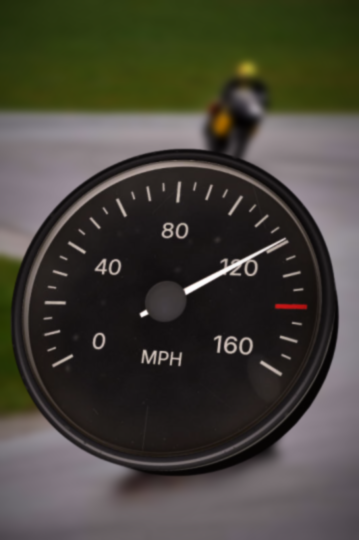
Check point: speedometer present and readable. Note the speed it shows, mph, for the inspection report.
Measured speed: 120 mph
